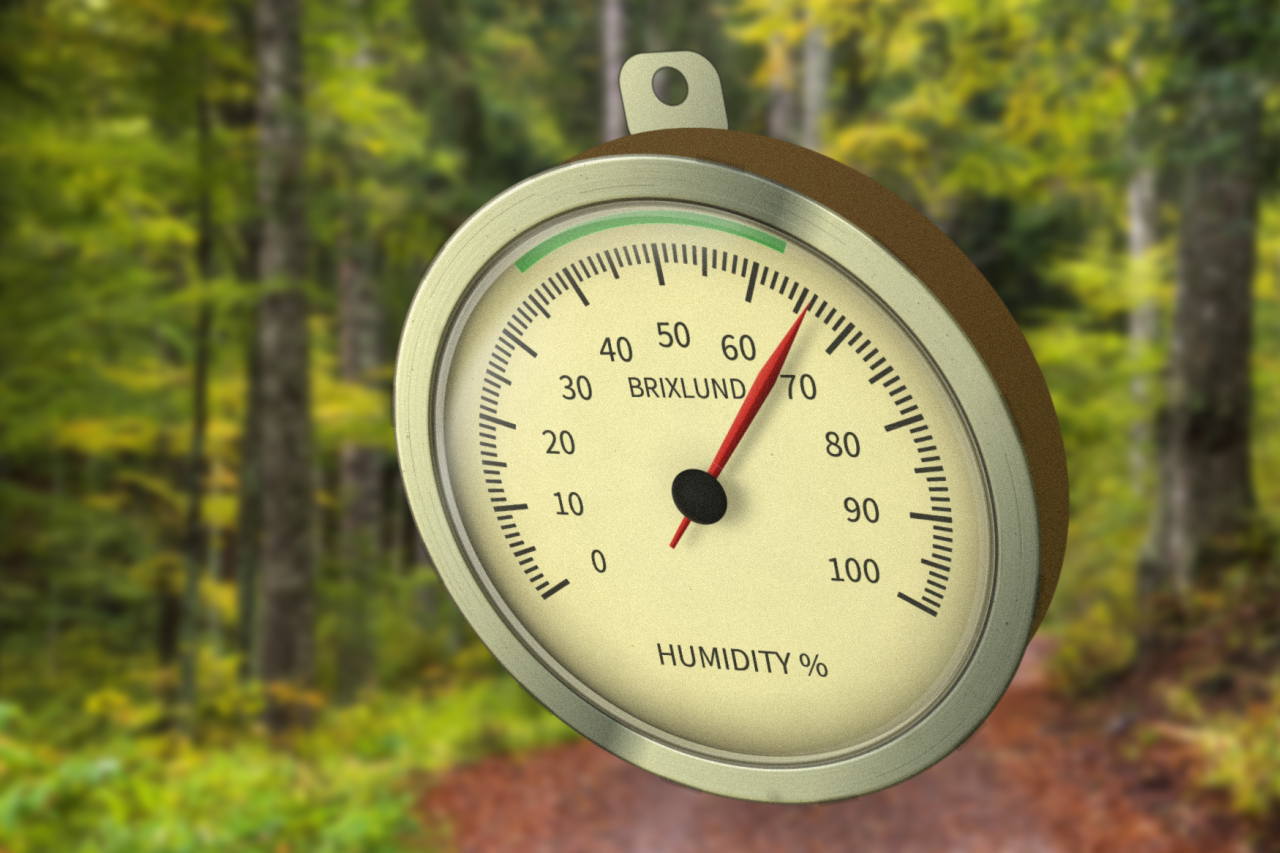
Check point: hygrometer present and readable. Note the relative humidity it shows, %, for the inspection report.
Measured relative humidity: 66 %
